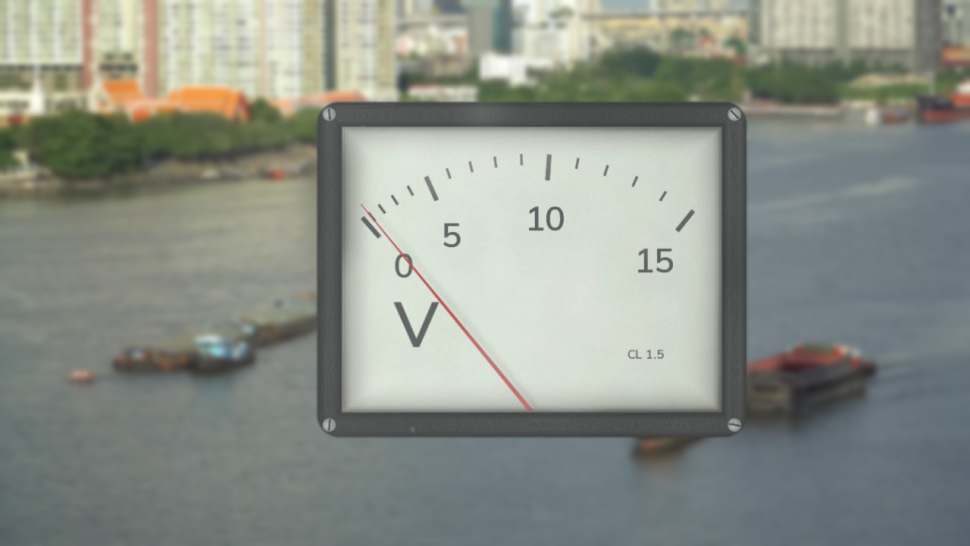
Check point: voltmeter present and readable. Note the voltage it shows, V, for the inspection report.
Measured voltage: 1 V
